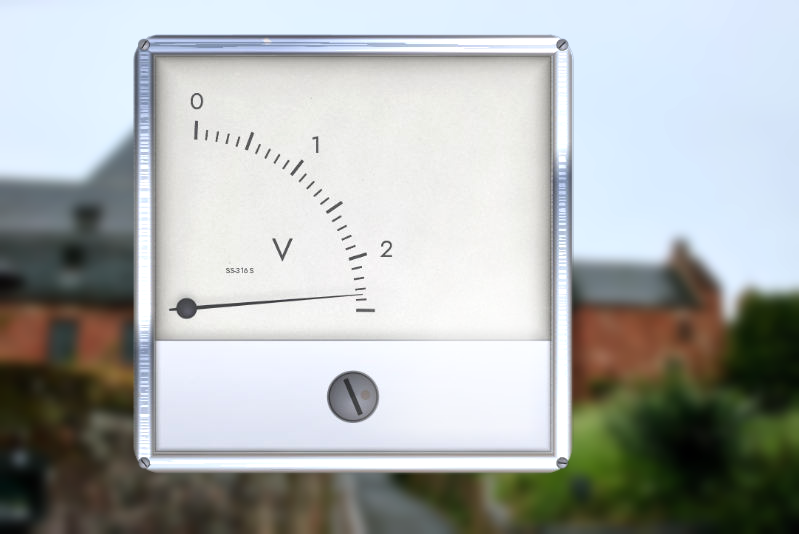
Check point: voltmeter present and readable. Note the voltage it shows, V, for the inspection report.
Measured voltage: 2.35 V
